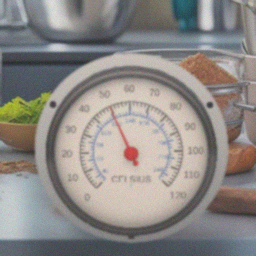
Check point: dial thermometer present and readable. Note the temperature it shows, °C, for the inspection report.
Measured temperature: 50 °C
